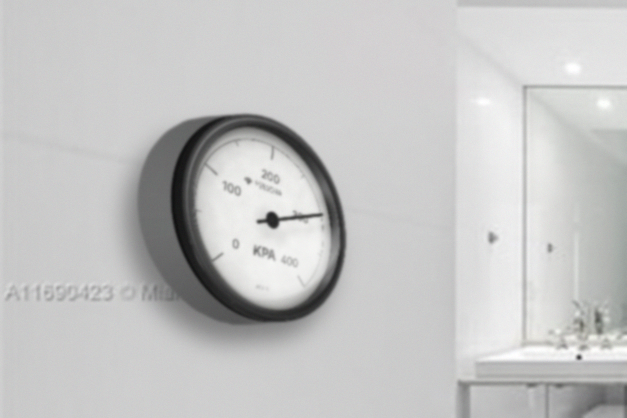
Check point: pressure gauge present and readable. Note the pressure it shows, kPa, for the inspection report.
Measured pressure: 300 kPa
